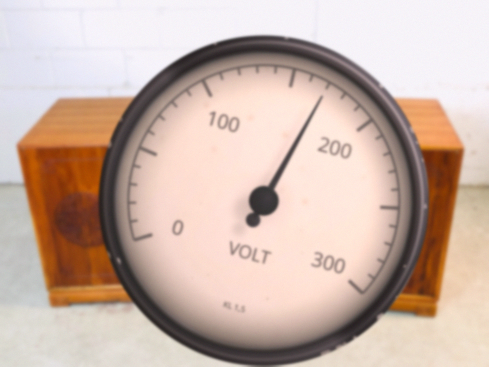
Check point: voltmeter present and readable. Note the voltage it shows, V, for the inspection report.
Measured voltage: 170 V
